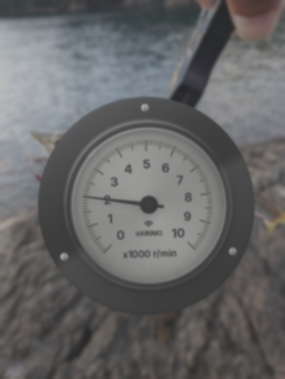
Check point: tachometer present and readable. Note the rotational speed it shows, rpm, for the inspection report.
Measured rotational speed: 2000 rpm
